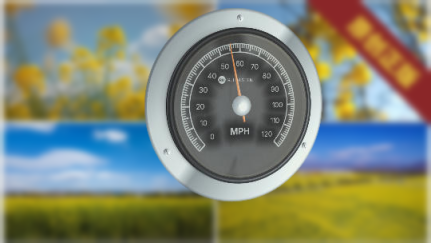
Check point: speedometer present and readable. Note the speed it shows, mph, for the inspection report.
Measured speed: 55 mph
